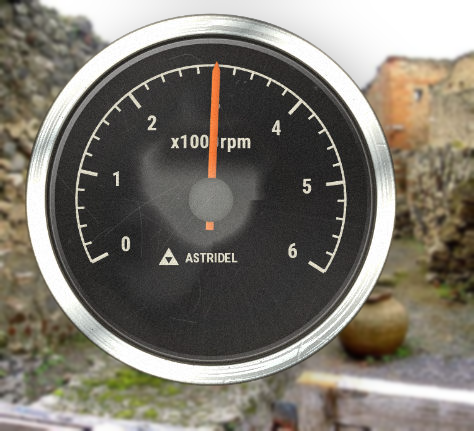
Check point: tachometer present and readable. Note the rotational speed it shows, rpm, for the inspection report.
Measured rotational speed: 3000 rpm
